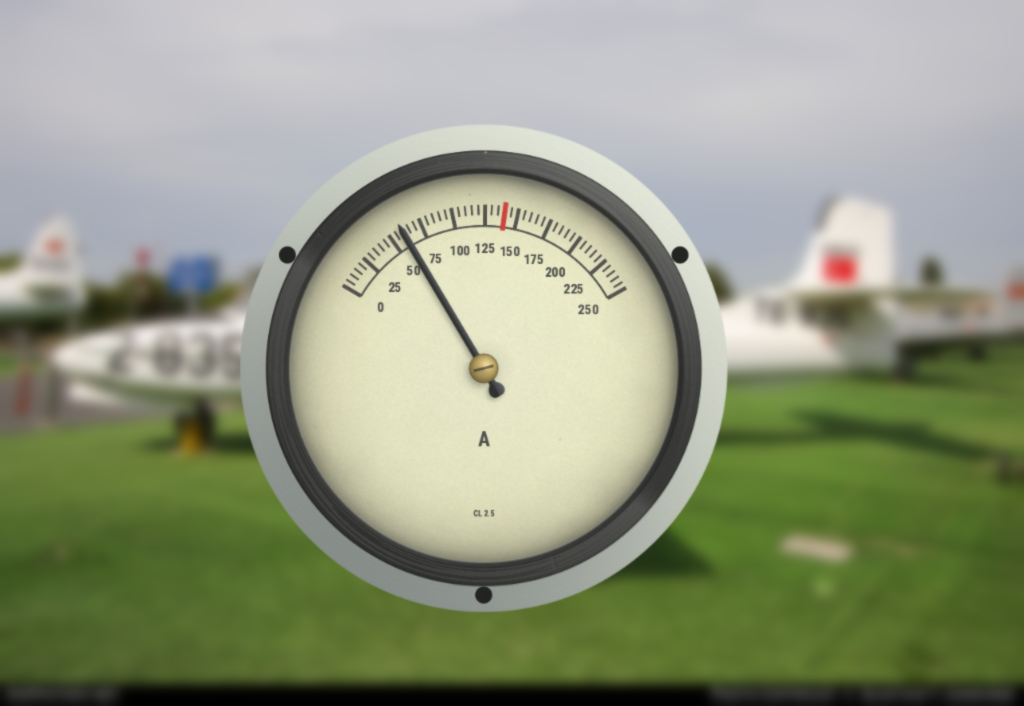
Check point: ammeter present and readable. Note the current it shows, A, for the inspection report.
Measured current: 60 A
